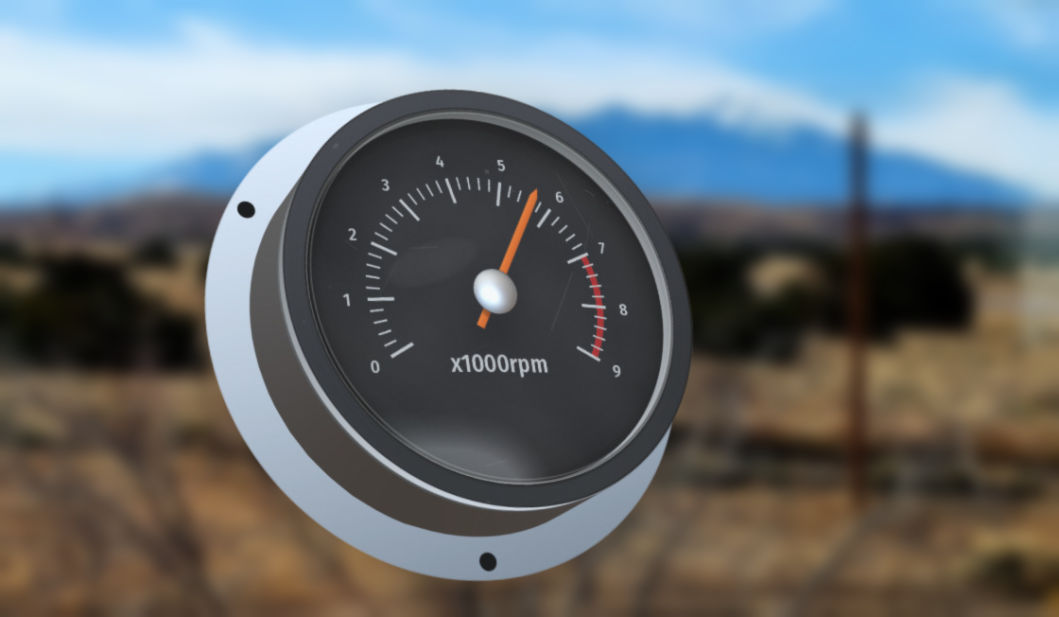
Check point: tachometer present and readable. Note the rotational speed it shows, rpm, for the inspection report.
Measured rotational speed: 5600 rpm
